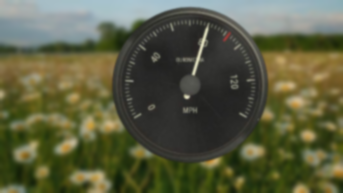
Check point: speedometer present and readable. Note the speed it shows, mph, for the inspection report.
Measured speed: 80 mph
